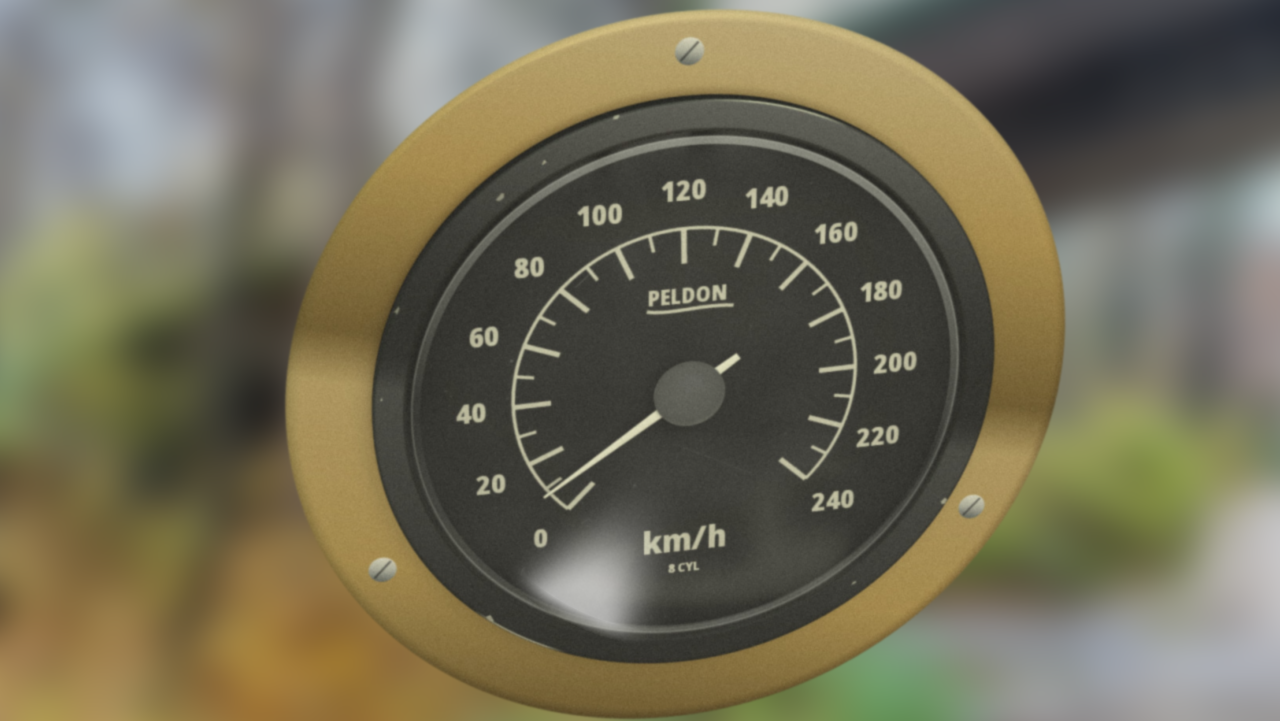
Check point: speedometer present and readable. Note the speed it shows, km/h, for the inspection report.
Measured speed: 10 km/h
